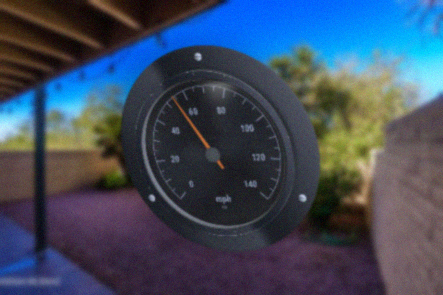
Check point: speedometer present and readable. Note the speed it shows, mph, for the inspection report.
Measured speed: 55 mph
